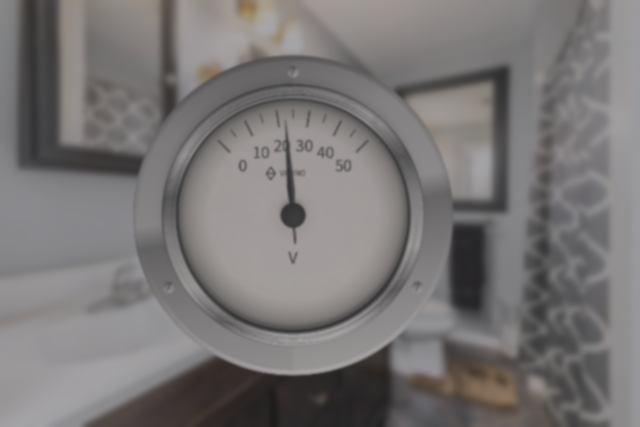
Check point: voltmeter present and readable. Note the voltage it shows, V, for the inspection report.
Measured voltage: 22.5 V
